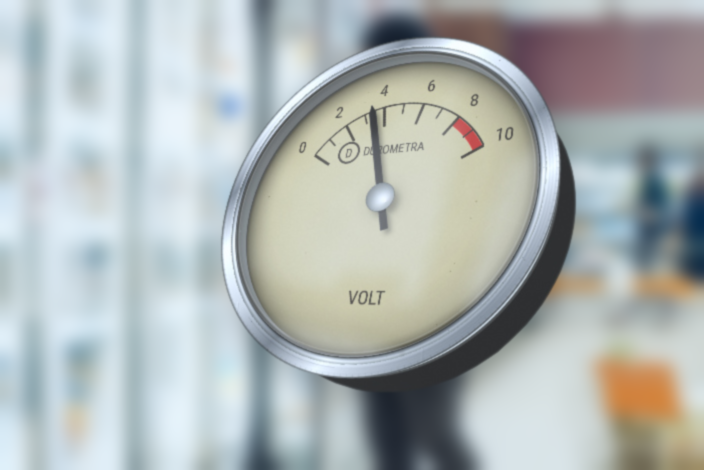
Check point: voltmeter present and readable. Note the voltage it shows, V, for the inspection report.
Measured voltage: 3.5 V
